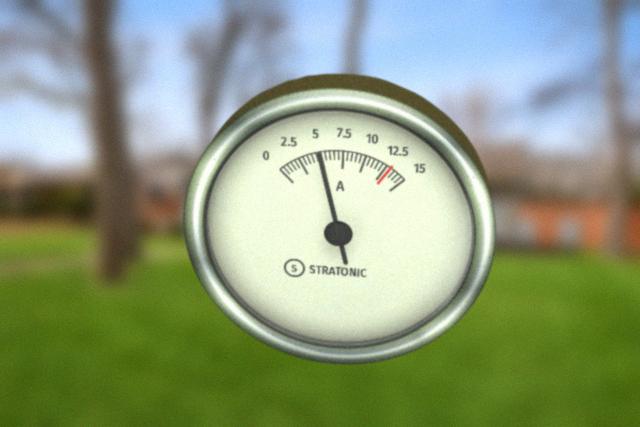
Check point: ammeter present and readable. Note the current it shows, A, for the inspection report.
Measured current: 5 A
